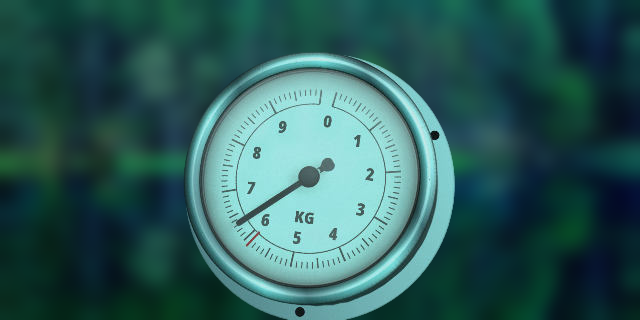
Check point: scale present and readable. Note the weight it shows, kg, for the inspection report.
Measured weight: 6.3 kg
